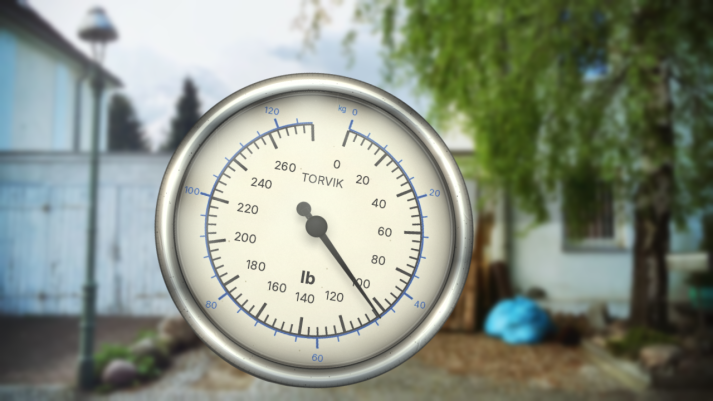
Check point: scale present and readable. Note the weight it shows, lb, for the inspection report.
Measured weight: 104 lb
